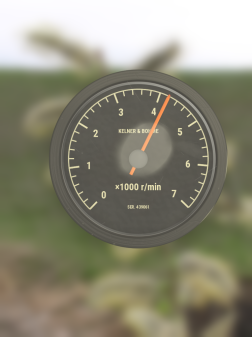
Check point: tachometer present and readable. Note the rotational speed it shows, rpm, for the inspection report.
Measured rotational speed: 4200 rpm
